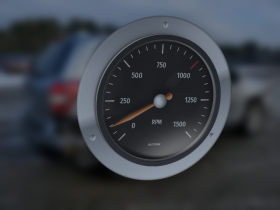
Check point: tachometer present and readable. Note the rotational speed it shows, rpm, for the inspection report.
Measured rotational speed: 100 rpm
